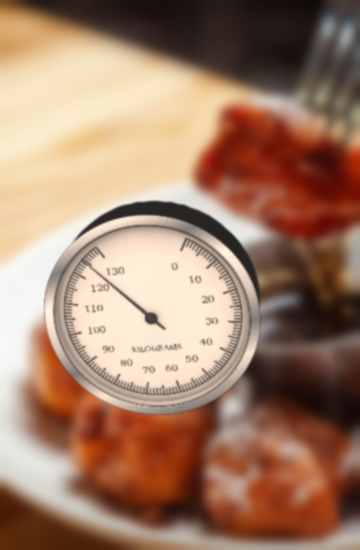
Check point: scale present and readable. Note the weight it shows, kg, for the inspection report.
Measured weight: 125 kg
